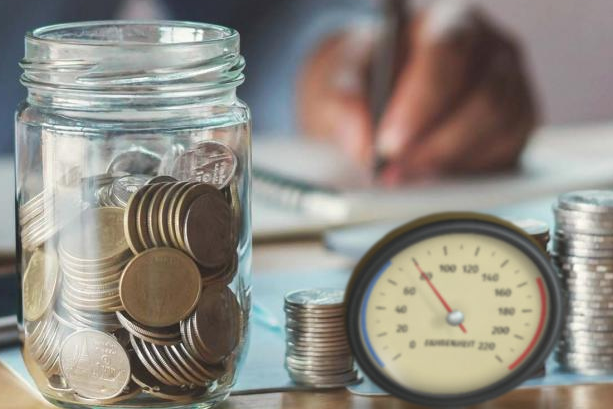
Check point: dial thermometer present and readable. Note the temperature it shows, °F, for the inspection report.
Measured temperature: 80 °F
